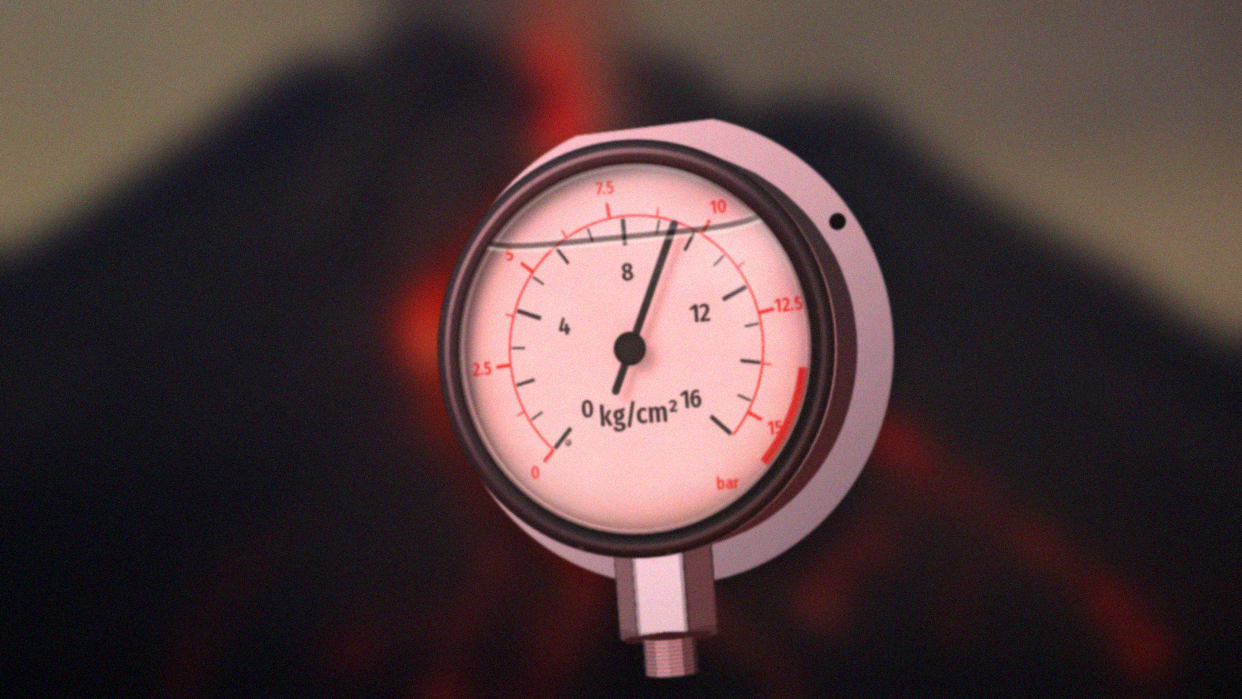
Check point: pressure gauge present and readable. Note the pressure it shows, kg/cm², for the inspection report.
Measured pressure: 9.5 kg/cm²
